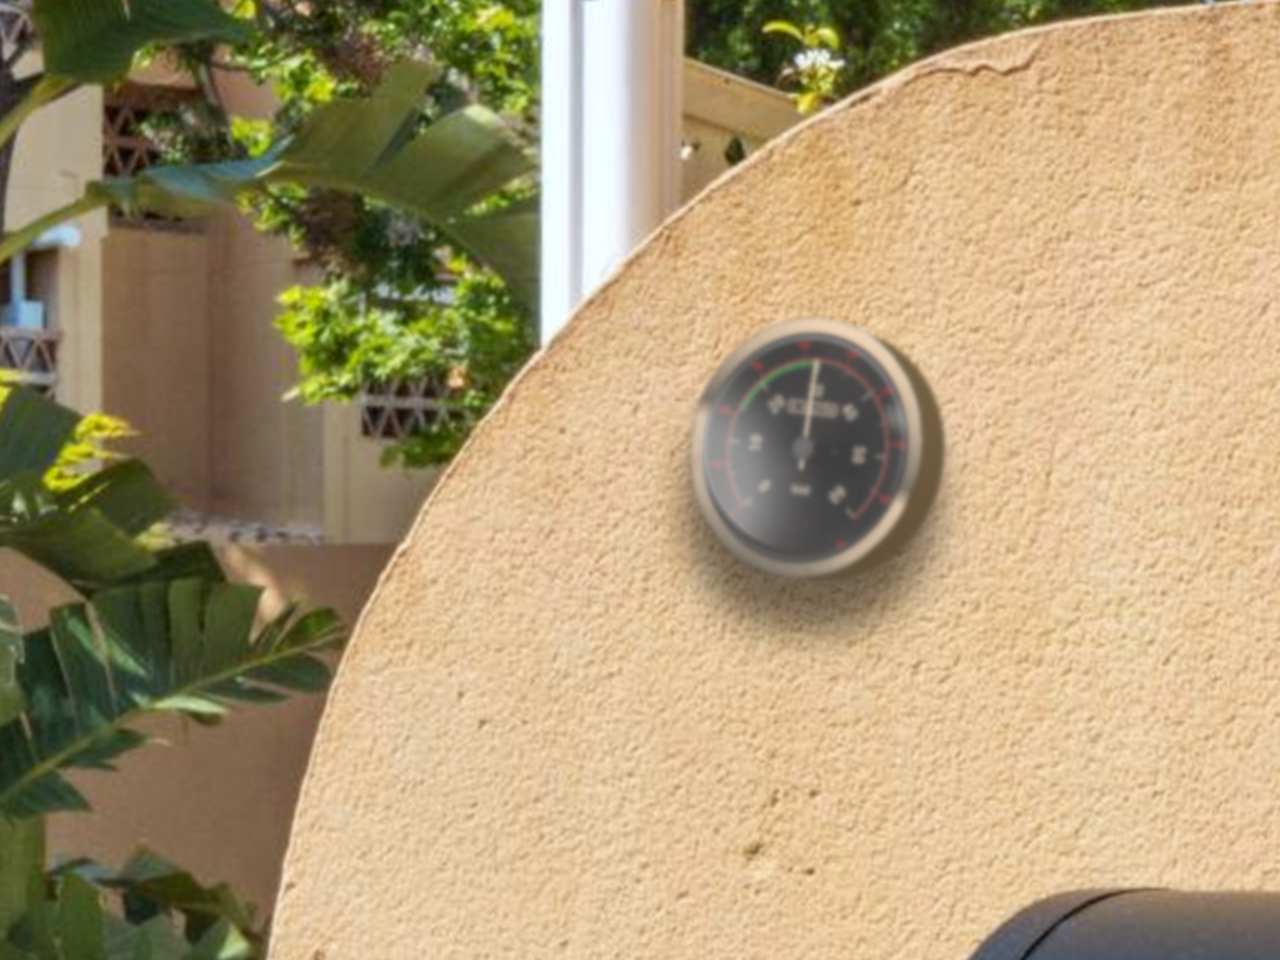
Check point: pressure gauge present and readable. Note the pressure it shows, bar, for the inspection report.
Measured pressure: 30 bar
